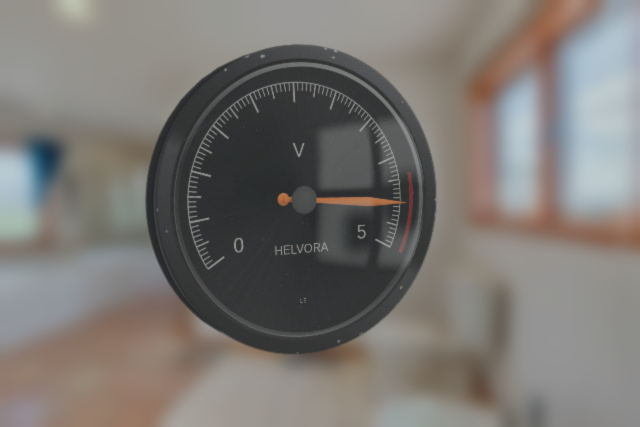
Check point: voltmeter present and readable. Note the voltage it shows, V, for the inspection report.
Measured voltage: 4.5 V
